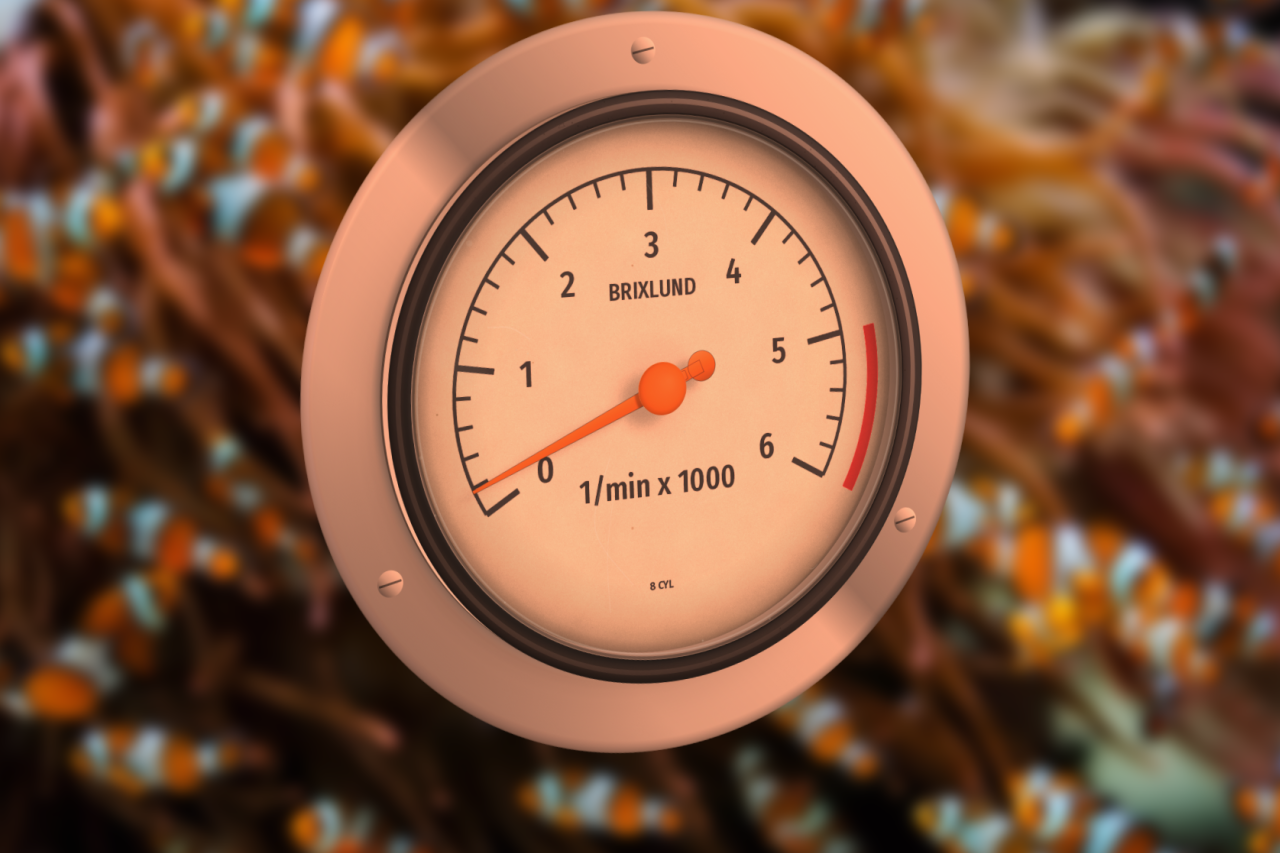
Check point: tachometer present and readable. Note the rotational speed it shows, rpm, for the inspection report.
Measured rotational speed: 200 rpm
